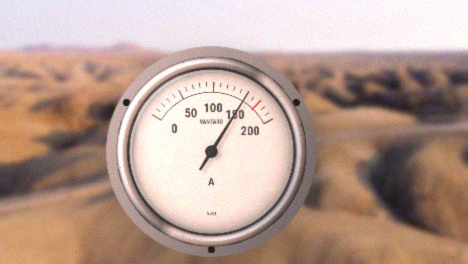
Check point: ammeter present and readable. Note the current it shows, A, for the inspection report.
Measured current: 150 A
